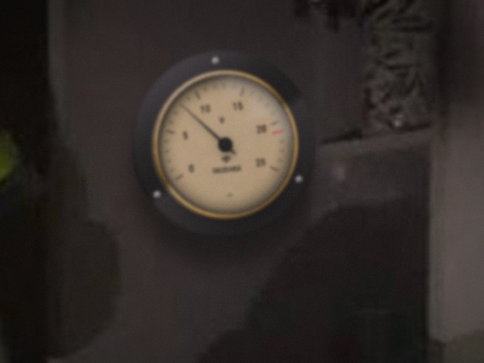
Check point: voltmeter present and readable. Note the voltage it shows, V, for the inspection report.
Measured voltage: 8 V
